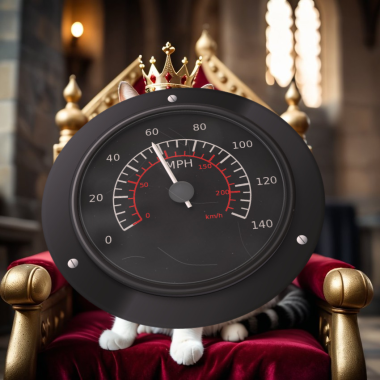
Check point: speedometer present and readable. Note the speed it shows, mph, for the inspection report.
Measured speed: 57.5 mph
